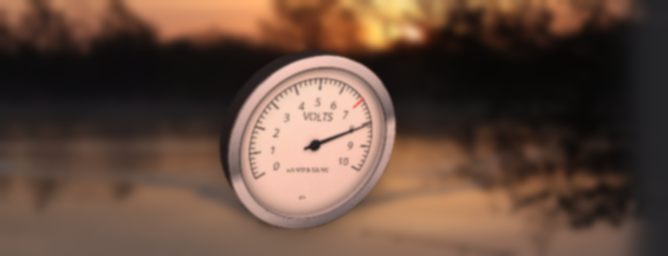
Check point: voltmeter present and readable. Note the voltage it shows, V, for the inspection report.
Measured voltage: 8 V
